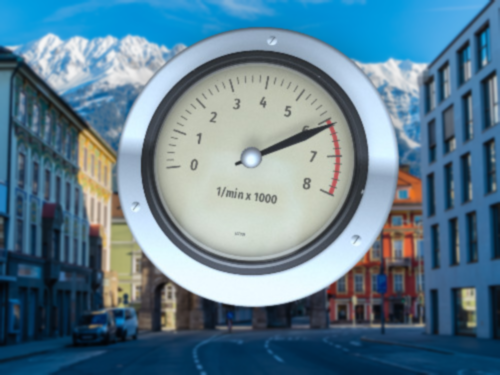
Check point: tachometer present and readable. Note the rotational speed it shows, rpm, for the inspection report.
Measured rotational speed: 6200 rpm
